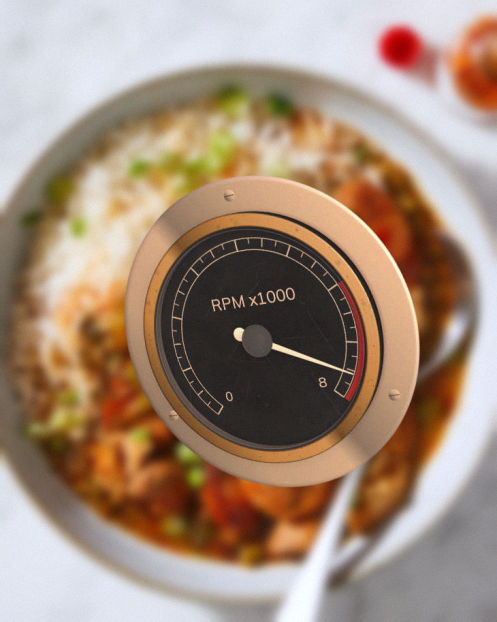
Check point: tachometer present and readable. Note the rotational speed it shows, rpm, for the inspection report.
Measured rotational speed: 7500 rpm
